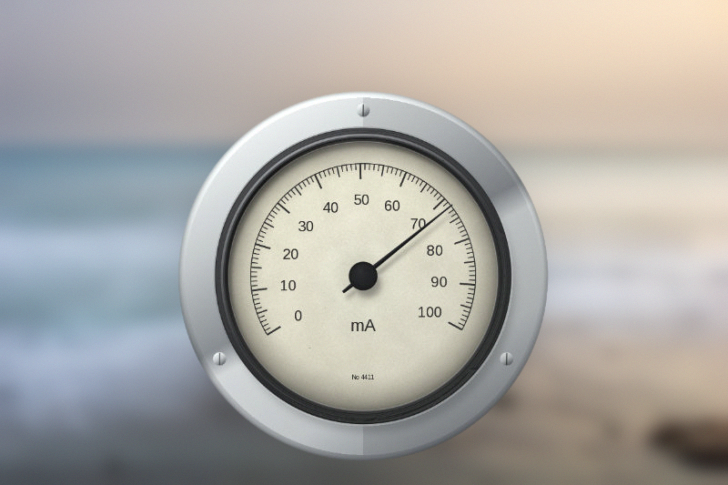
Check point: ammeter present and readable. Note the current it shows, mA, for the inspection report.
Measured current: 72 mA
